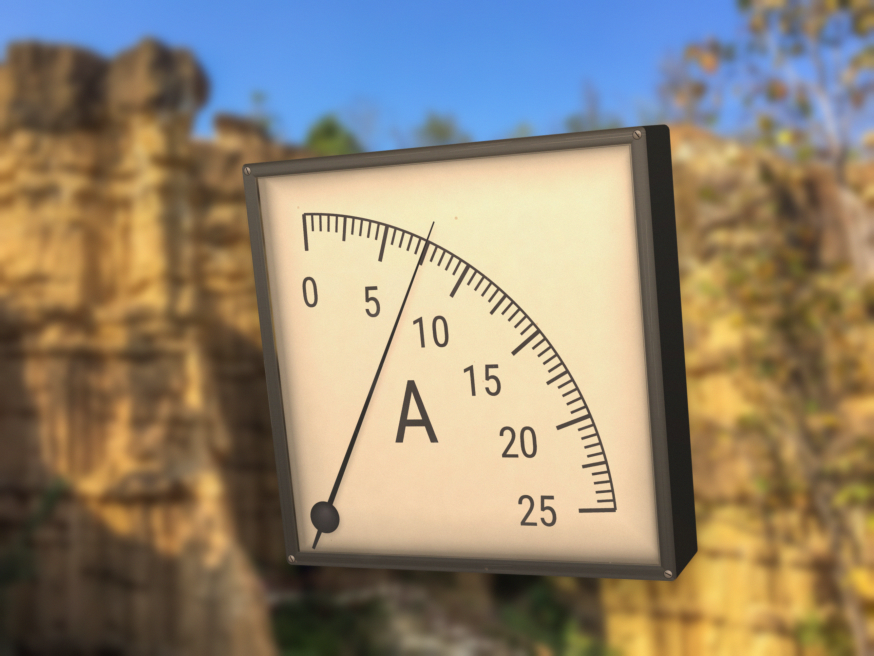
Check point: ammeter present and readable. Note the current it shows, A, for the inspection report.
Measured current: 7.5 A
